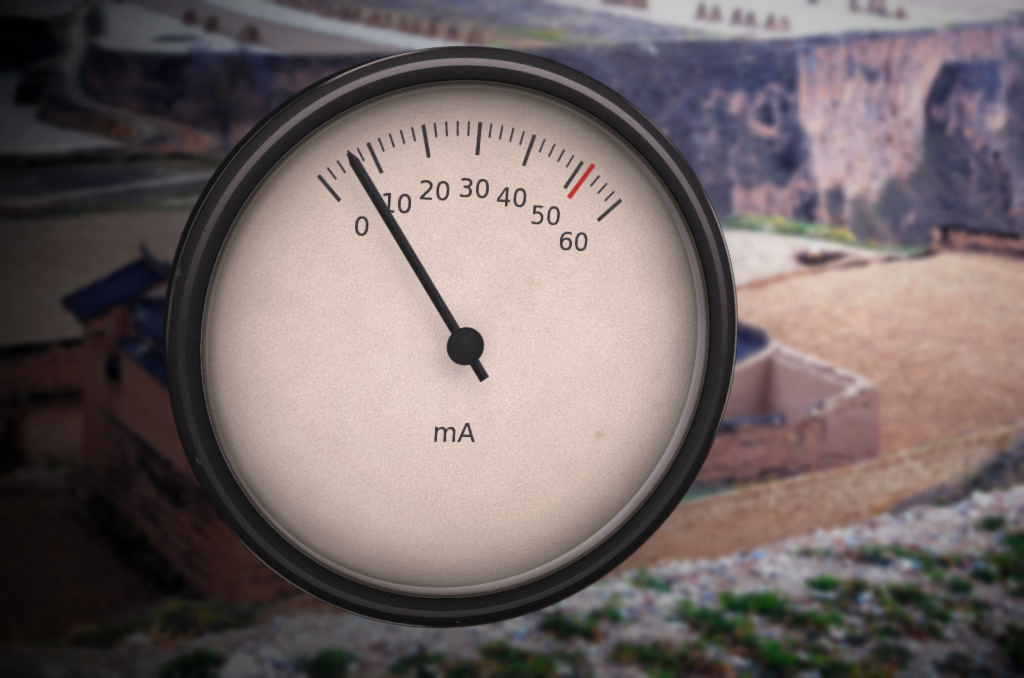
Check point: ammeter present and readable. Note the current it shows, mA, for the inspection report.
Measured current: 6 mA
